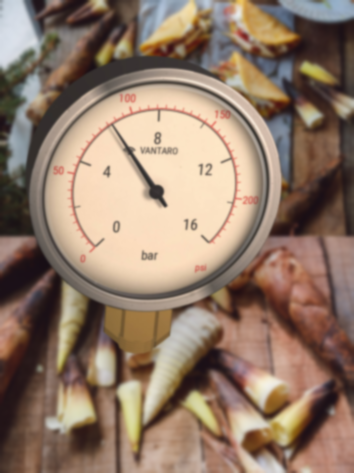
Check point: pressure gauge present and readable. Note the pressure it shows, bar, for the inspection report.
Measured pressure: 6 bar
